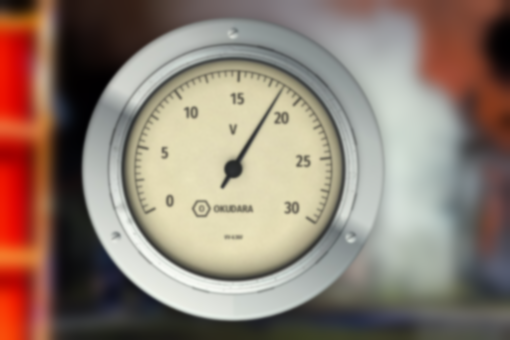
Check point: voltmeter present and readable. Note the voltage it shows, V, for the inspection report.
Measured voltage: 18.5 V
